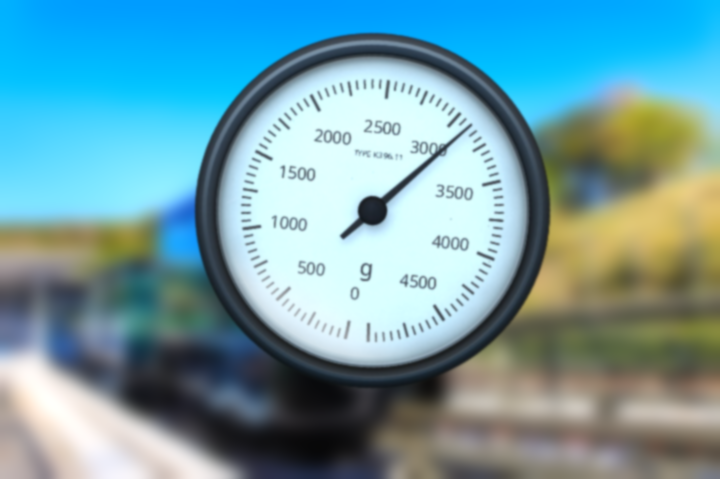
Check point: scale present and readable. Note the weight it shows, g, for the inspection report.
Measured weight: 3100 g
